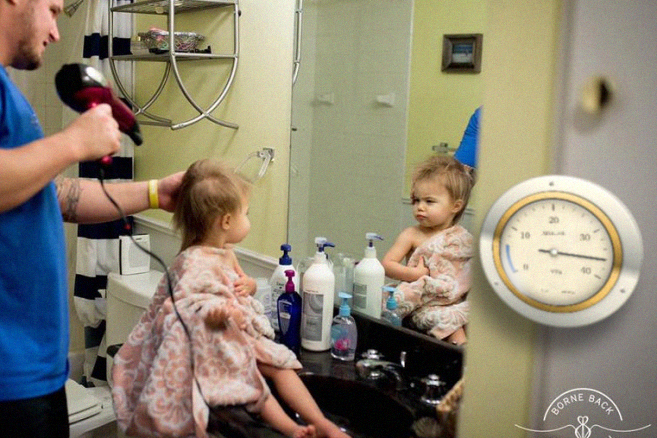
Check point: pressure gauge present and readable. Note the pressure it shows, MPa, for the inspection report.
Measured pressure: 36 MPa
